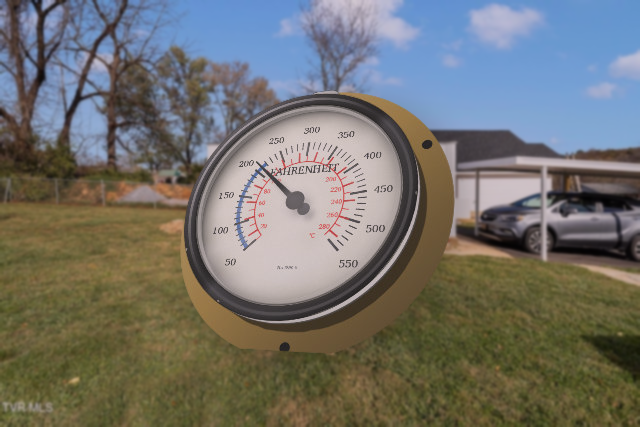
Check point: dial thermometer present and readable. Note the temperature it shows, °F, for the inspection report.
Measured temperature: 210 °F
